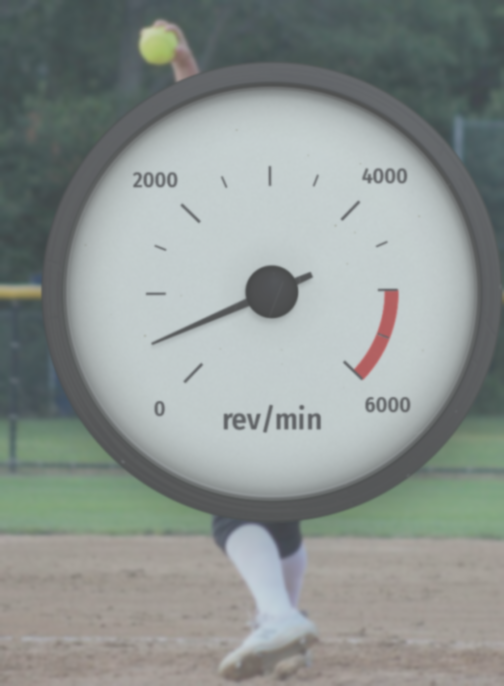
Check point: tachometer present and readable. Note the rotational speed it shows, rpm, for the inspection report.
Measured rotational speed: 500 rpm
